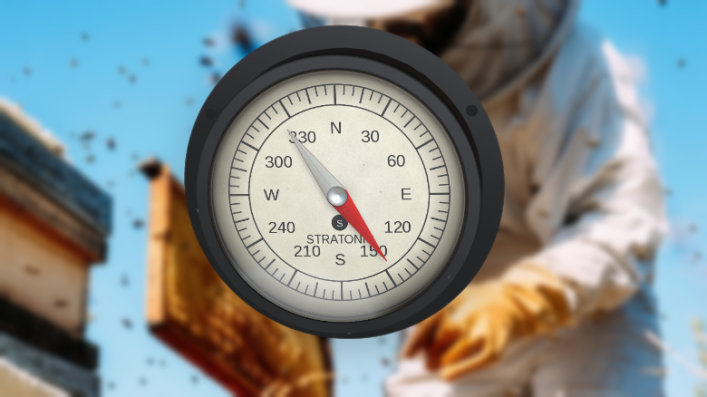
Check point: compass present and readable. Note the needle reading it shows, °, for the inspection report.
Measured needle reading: 145 °
